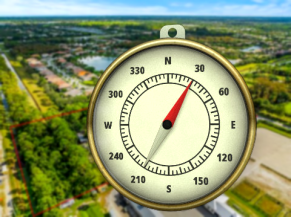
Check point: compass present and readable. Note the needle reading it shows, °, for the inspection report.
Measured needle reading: 30 °
